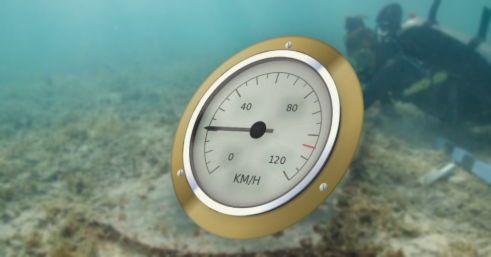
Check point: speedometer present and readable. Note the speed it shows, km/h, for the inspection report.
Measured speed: 20 km/h
